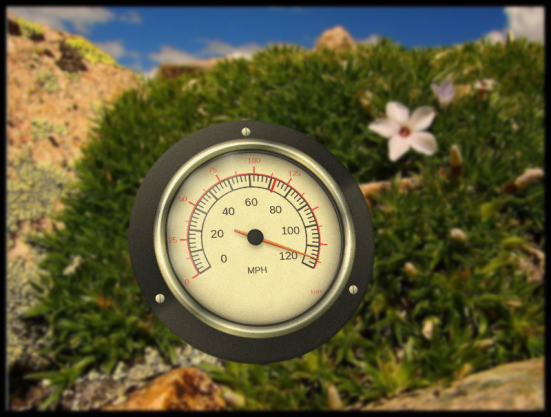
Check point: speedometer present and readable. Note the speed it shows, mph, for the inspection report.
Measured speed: 116 mph
